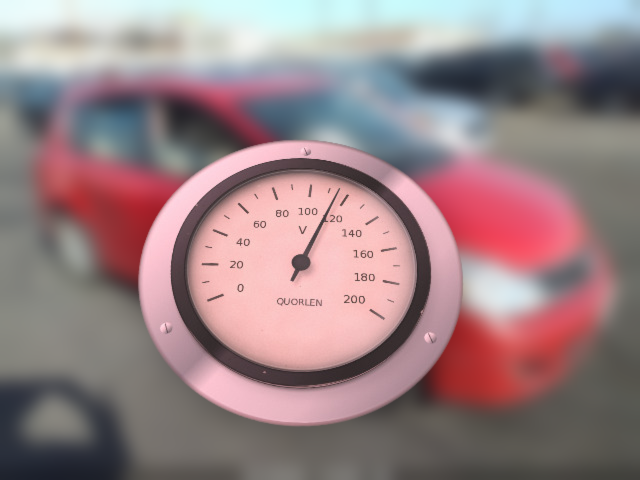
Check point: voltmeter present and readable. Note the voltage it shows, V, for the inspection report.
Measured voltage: 115 V
